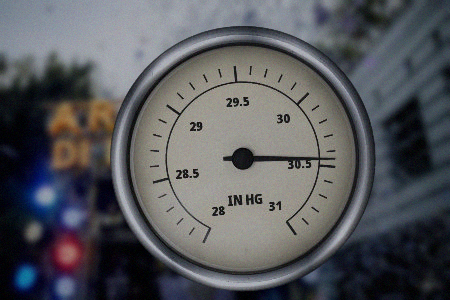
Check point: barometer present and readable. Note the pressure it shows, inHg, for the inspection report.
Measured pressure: 30.45 inHg
